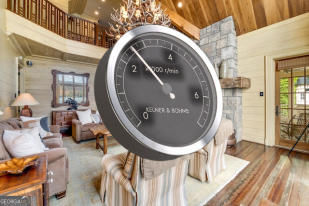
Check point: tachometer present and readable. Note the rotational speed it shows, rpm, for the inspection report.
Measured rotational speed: 2500 rpm
